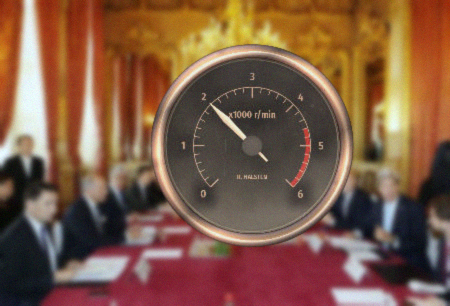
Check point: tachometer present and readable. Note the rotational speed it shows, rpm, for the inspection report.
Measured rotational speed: 2000 rpm
